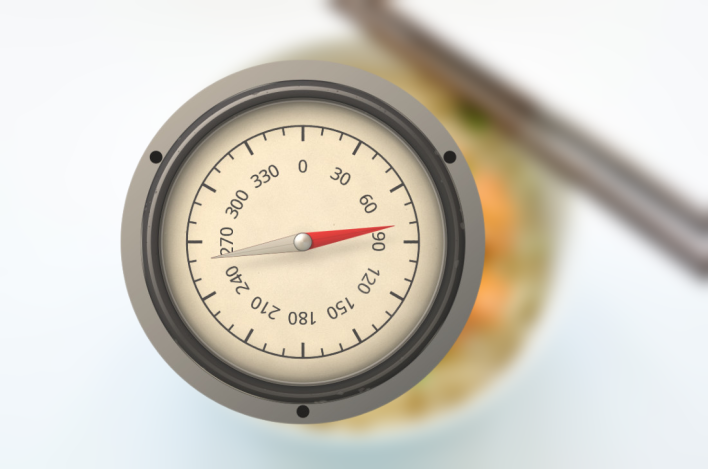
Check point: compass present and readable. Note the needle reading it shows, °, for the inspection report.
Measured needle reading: 80 °
